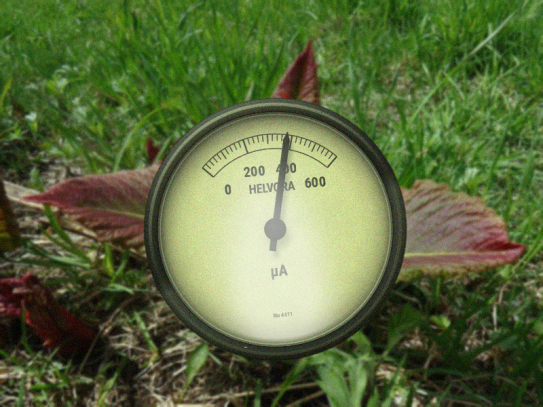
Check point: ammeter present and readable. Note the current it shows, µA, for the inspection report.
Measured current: 380 µA
